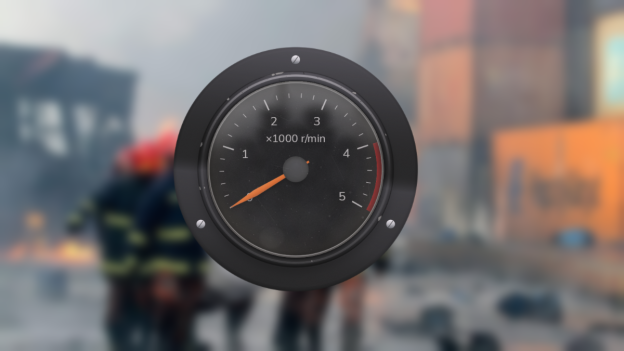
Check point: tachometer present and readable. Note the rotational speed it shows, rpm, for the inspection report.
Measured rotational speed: 0 rpm
